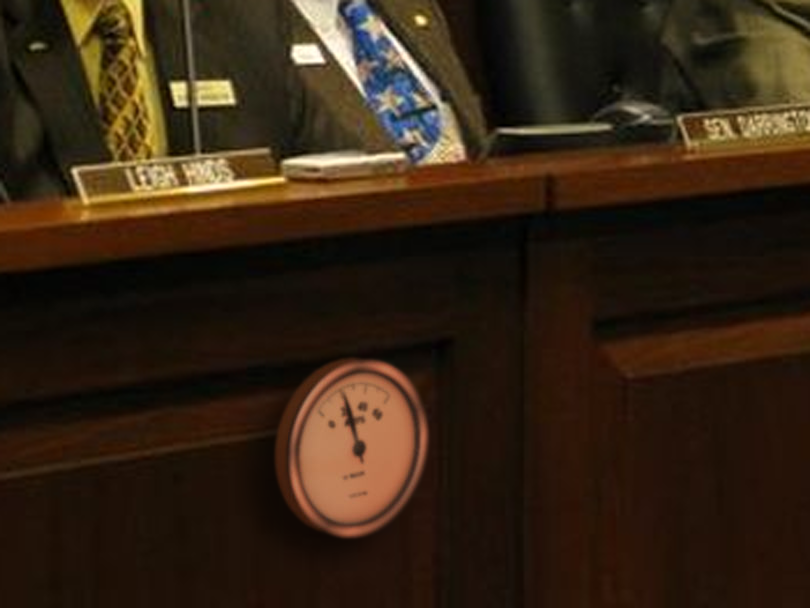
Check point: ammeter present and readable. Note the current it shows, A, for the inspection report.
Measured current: 20 A
